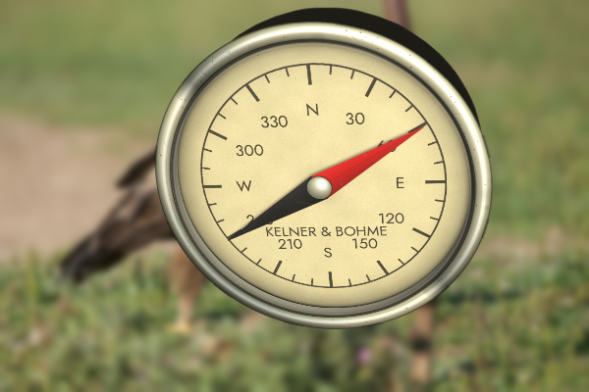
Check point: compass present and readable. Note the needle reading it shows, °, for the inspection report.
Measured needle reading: 60 °
